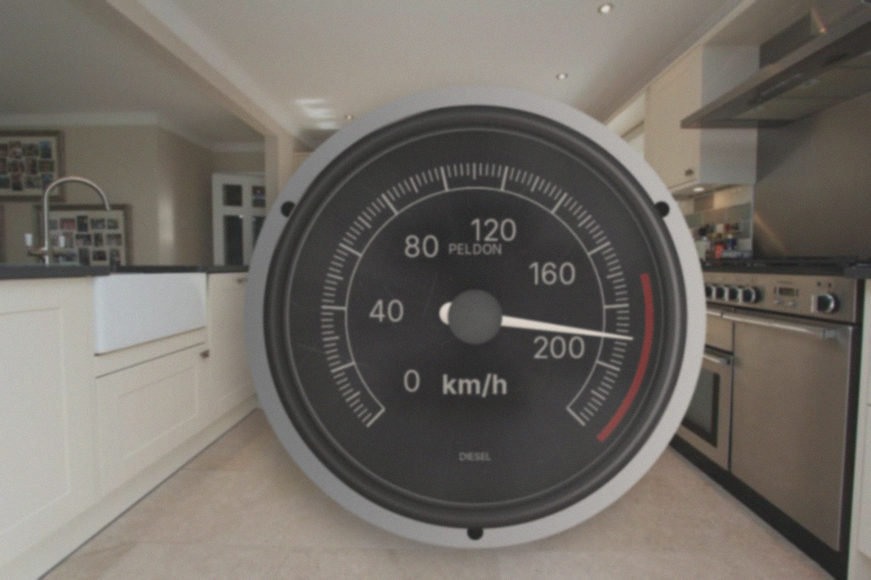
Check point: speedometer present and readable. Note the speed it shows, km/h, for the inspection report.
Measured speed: 190 km/h
